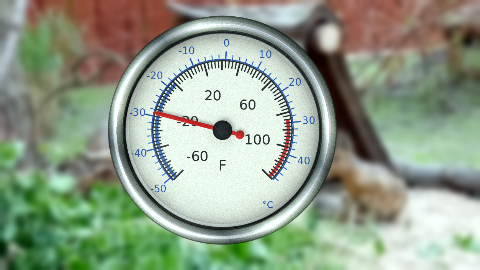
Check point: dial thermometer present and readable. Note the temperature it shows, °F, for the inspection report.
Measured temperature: -20 °F
